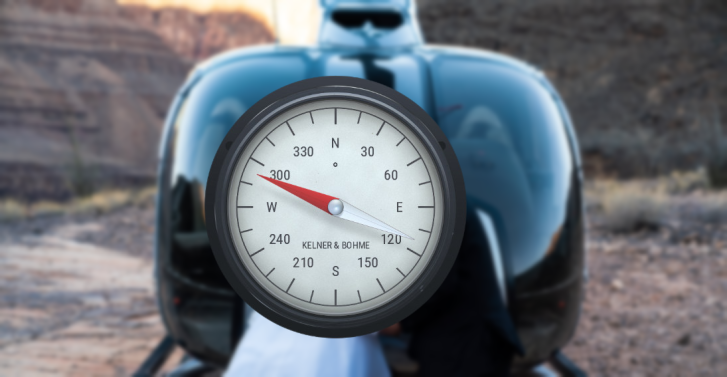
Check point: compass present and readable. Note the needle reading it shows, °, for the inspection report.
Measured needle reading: 292.5 °
